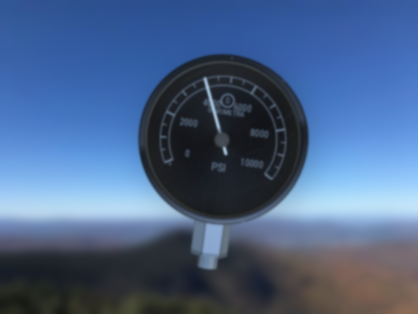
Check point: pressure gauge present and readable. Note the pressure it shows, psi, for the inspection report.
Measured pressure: 4000 psi
